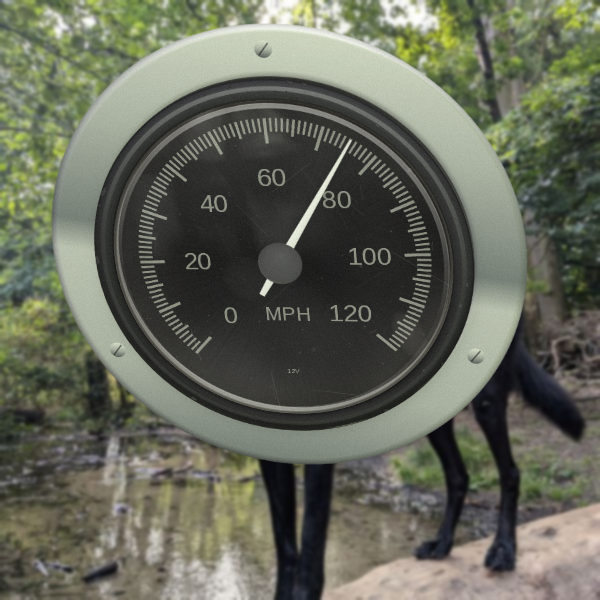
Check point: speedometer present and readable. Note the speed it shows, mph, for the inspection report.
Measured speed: 75 mph
